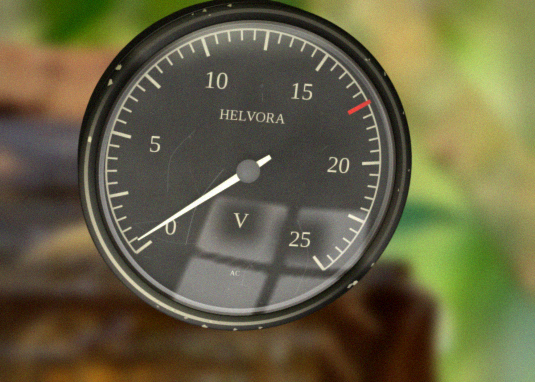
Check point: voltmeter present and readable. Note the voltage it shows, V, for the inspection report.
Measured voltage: 0.5 V
